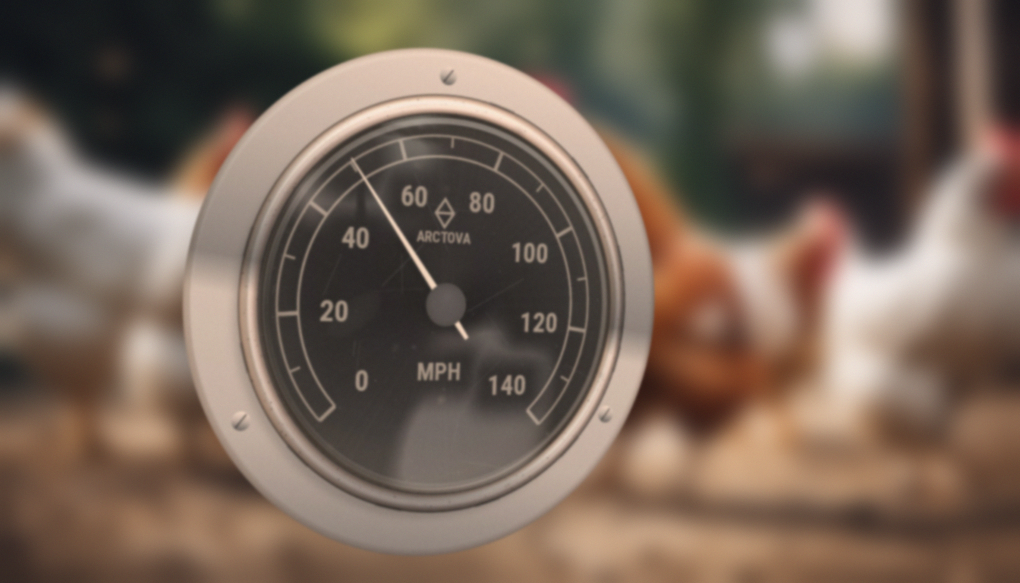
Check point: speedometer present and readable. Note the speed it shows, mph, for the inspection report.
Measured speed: 50 mph
